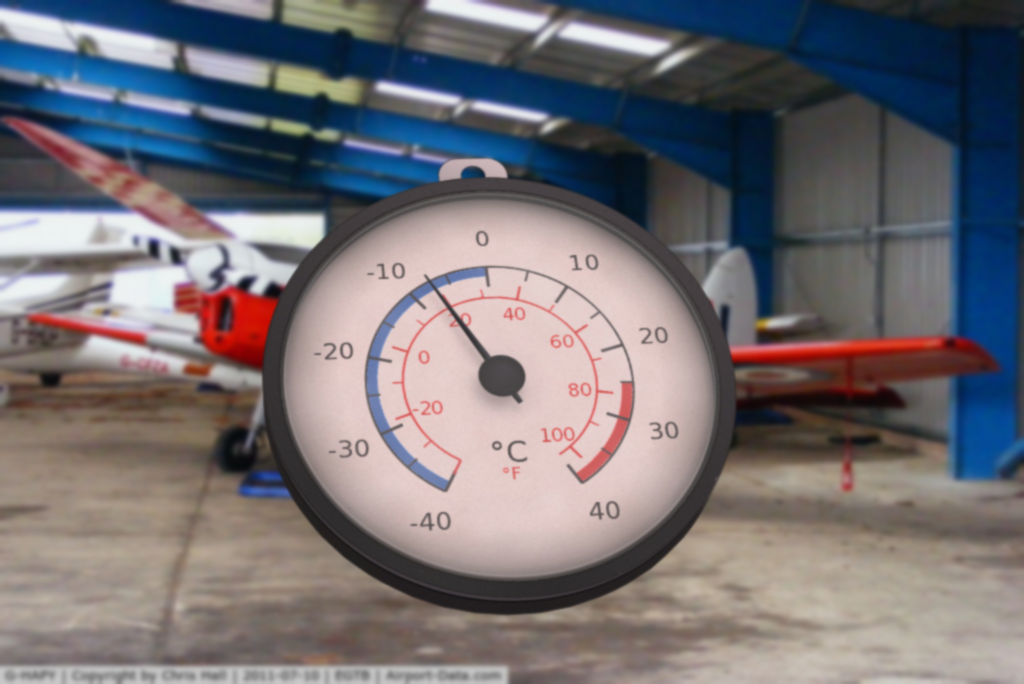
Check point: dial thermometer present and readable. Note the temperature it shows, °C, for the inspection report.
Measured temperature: -7.5 °C
